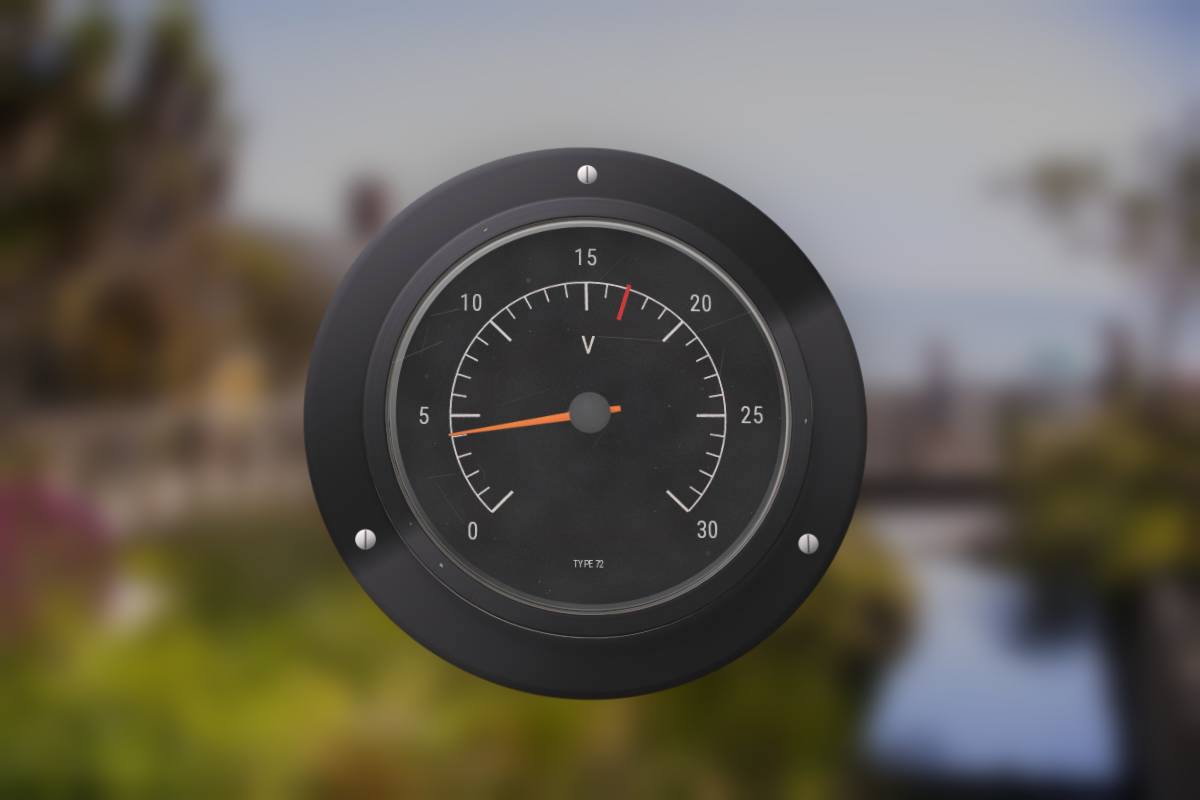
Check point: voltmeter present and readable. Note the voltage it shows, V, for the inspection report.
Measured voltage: 4 V
